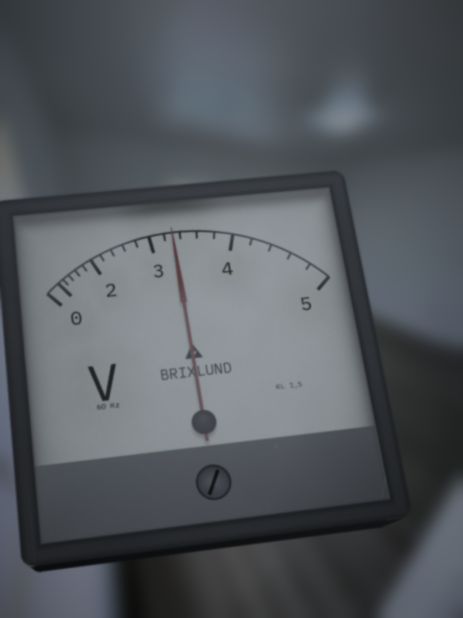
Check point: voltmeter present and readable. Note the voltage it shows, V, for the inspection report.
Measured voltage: 3.3 V
